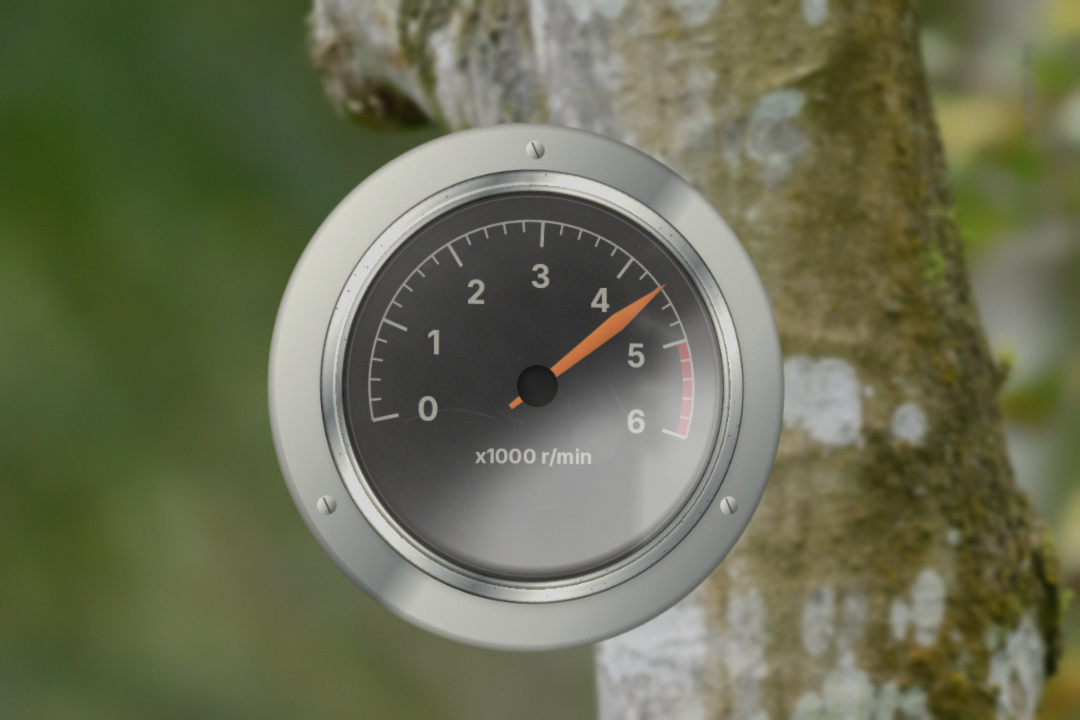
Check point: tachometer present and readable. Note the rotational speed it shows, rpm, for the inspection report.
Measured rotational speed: 4400 rpm
